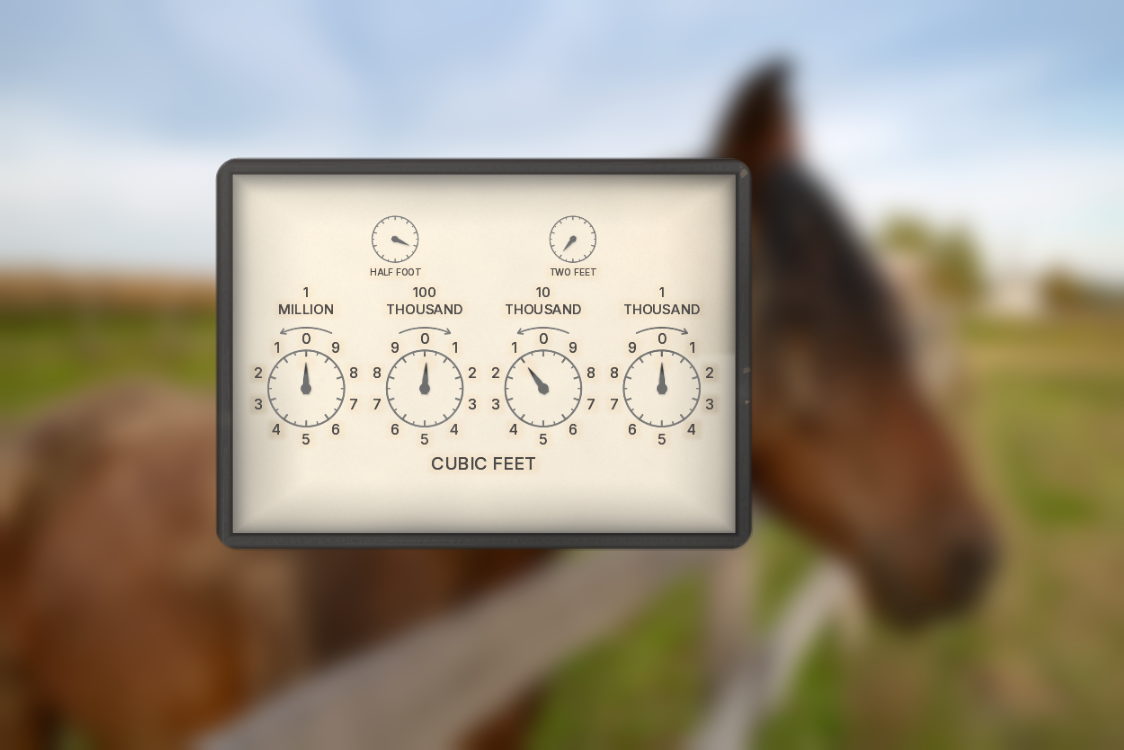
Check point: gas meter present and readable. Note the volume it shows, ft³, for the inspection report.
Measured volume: 1000 ft³
